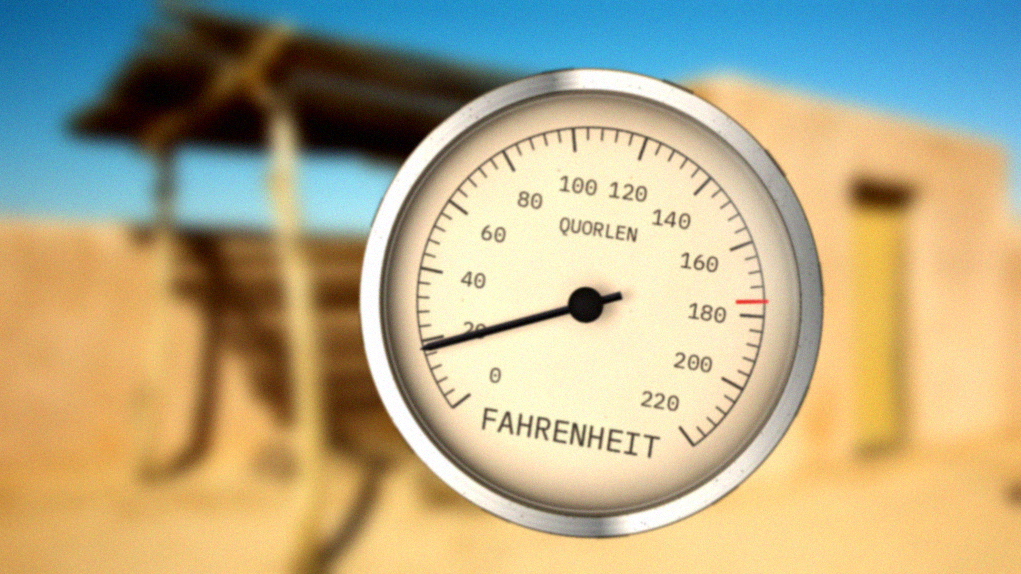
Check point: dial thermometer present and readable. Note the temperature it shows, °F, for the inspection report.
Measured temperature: 18 °F
